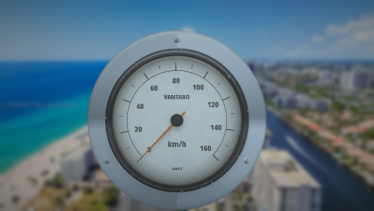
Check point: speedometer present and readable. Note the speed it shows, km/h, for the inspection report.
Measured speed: 0 km/h
